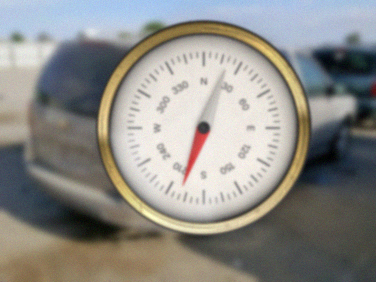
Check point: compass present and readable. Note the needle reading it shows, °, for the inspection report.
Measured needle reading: 200 °
